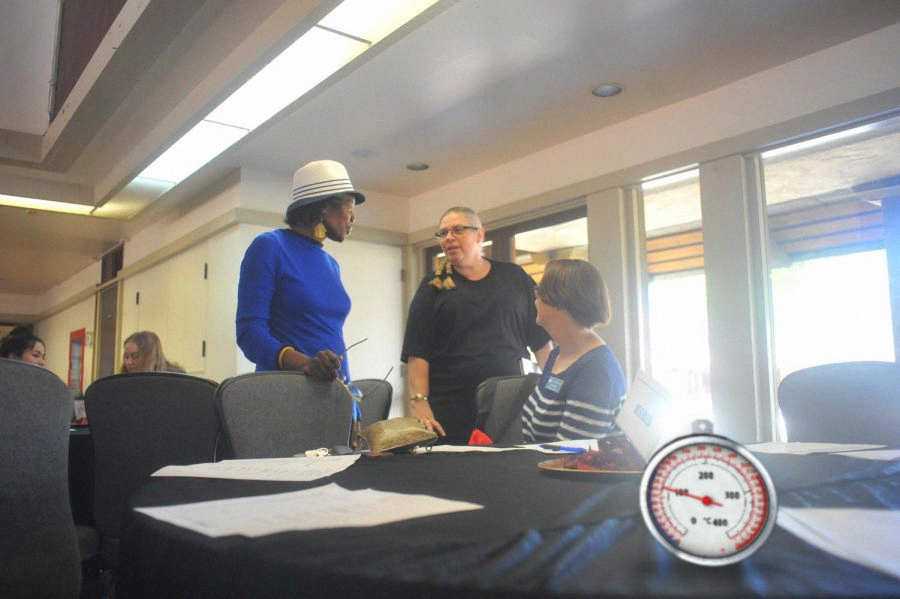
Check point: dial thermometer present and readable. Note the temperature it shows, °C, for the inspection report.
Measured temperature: 100 °C
